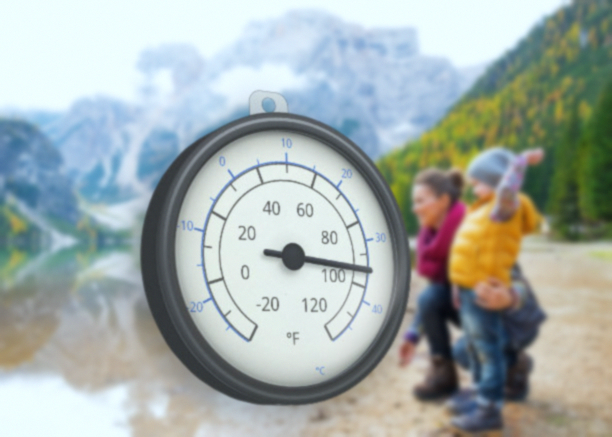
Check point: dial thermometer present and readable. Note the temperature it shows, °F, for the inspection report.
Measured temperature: 95 °F
